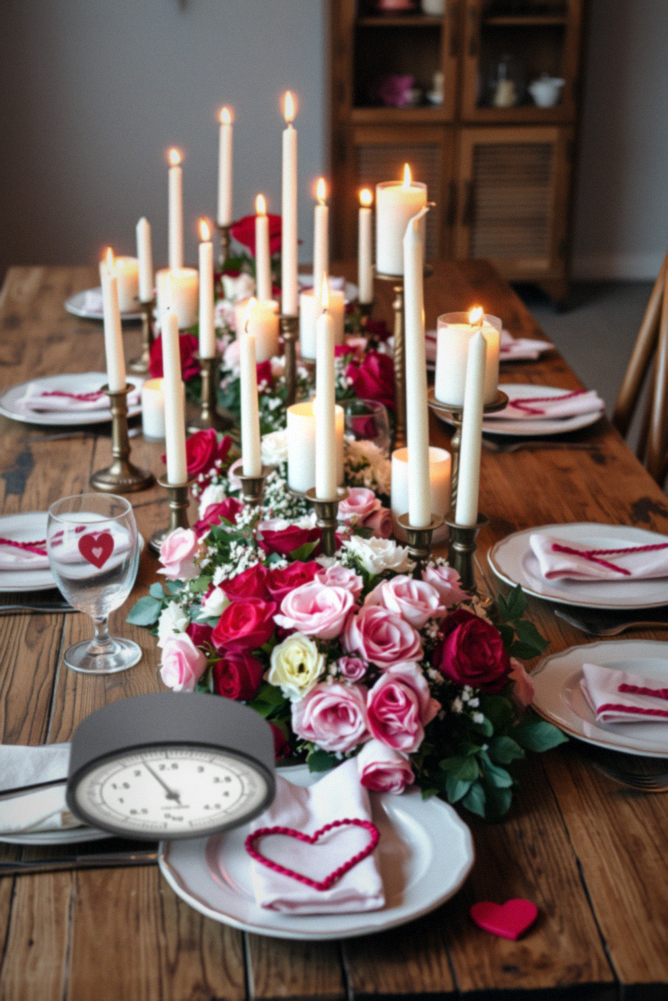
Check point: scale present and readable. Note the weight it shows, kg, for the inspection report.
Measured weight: 2.25 kg
